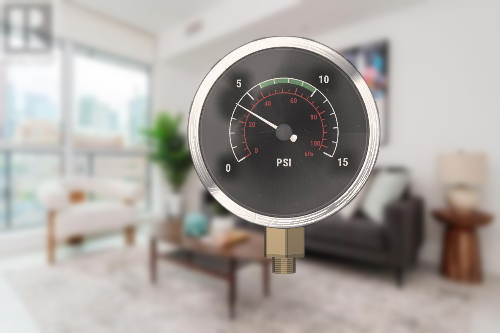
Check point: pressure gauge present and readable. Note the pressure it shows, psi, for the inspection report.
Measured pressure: 4 psi
